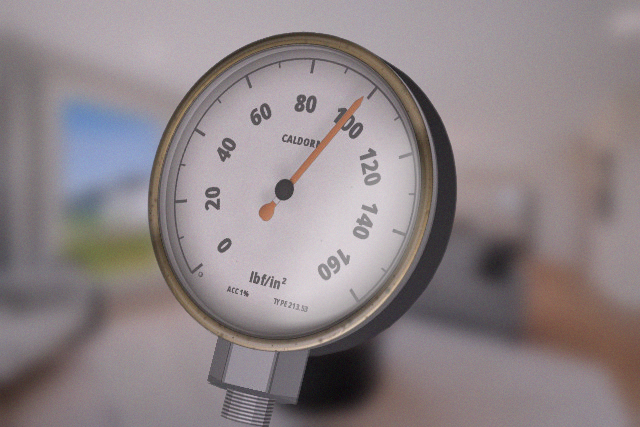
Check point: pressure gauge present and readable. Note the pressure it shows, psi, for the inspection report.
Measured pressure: 100 psi
